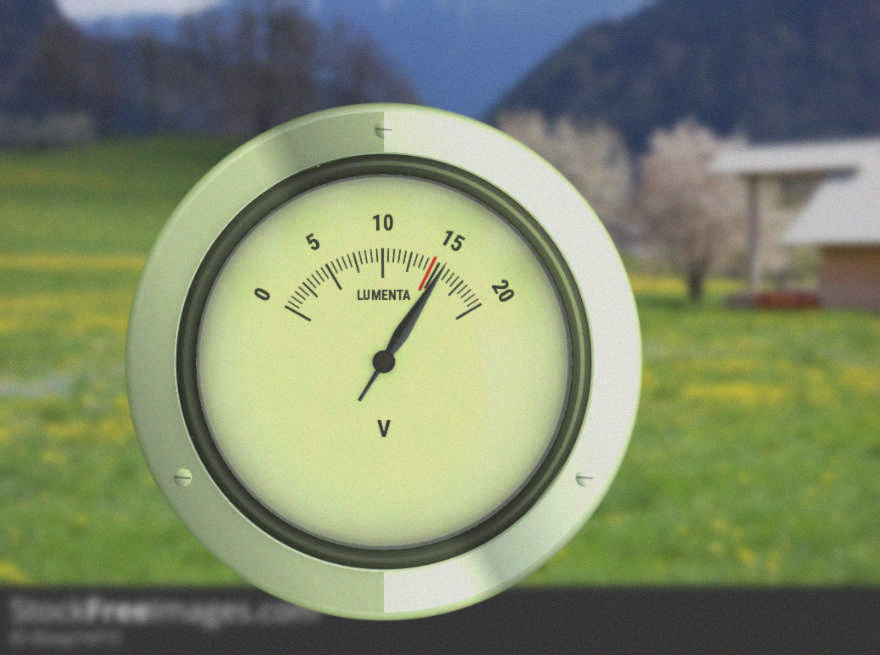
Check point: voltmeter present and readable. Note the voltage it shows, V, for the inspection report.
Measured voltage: 15.5 V
